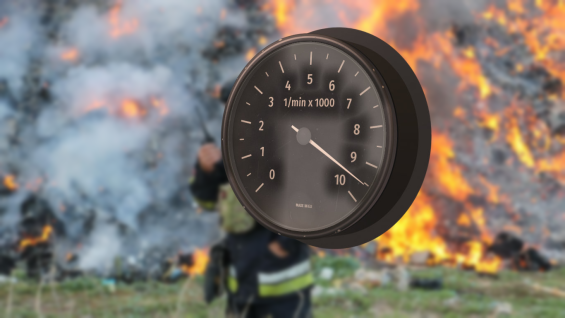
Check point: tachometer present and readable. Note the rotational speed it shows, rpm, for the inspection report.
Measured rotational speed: 9500 rpm
